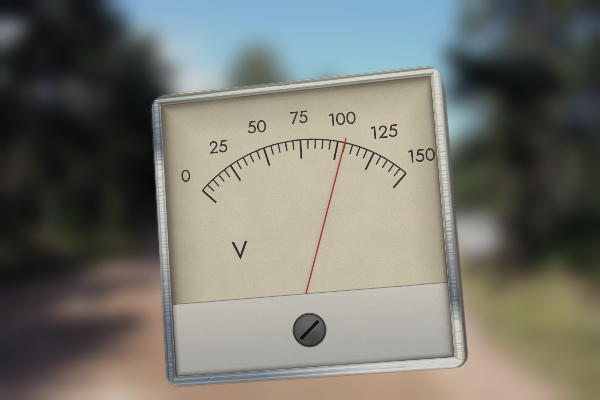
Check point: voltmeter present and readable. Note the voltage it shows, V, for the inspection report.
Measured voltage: 105 V
